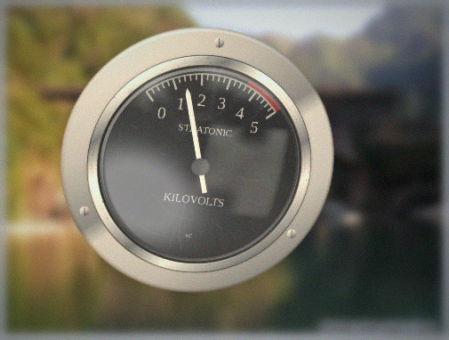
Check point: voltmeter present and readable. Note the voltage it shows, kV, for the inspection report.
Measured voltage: 1.4 kV
